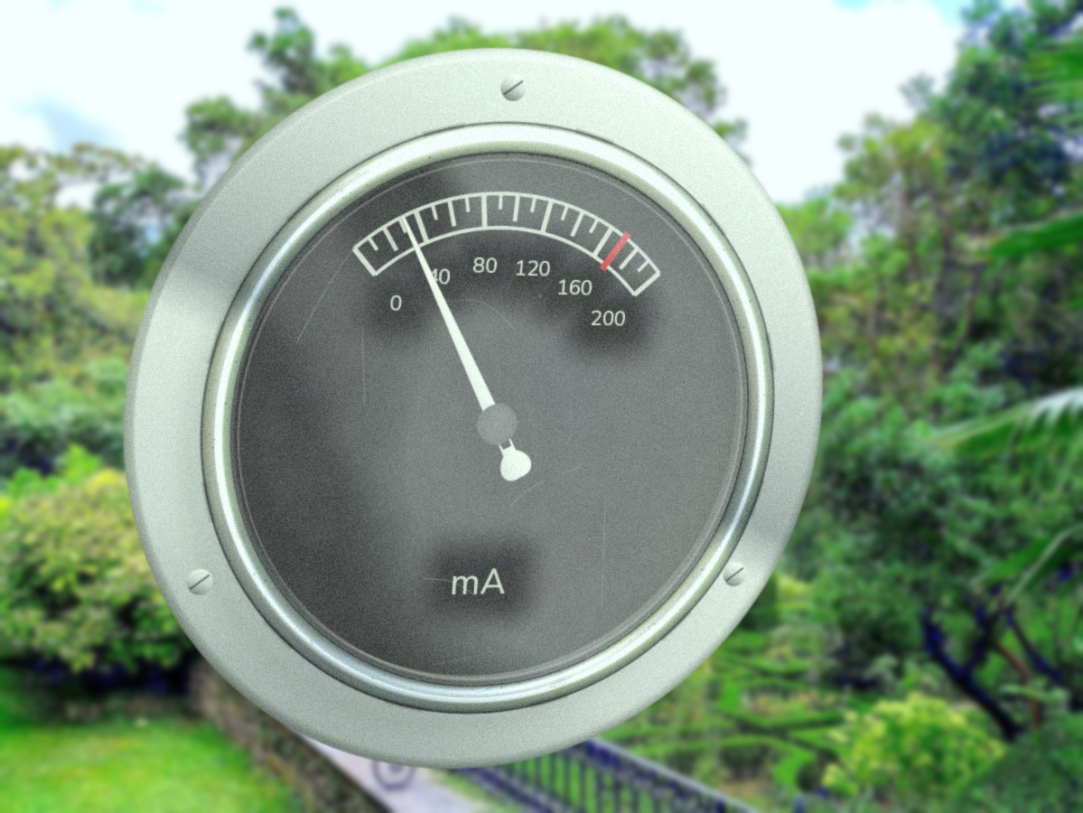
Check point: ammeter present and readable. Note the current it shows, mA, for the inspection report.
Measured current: 30 mA
